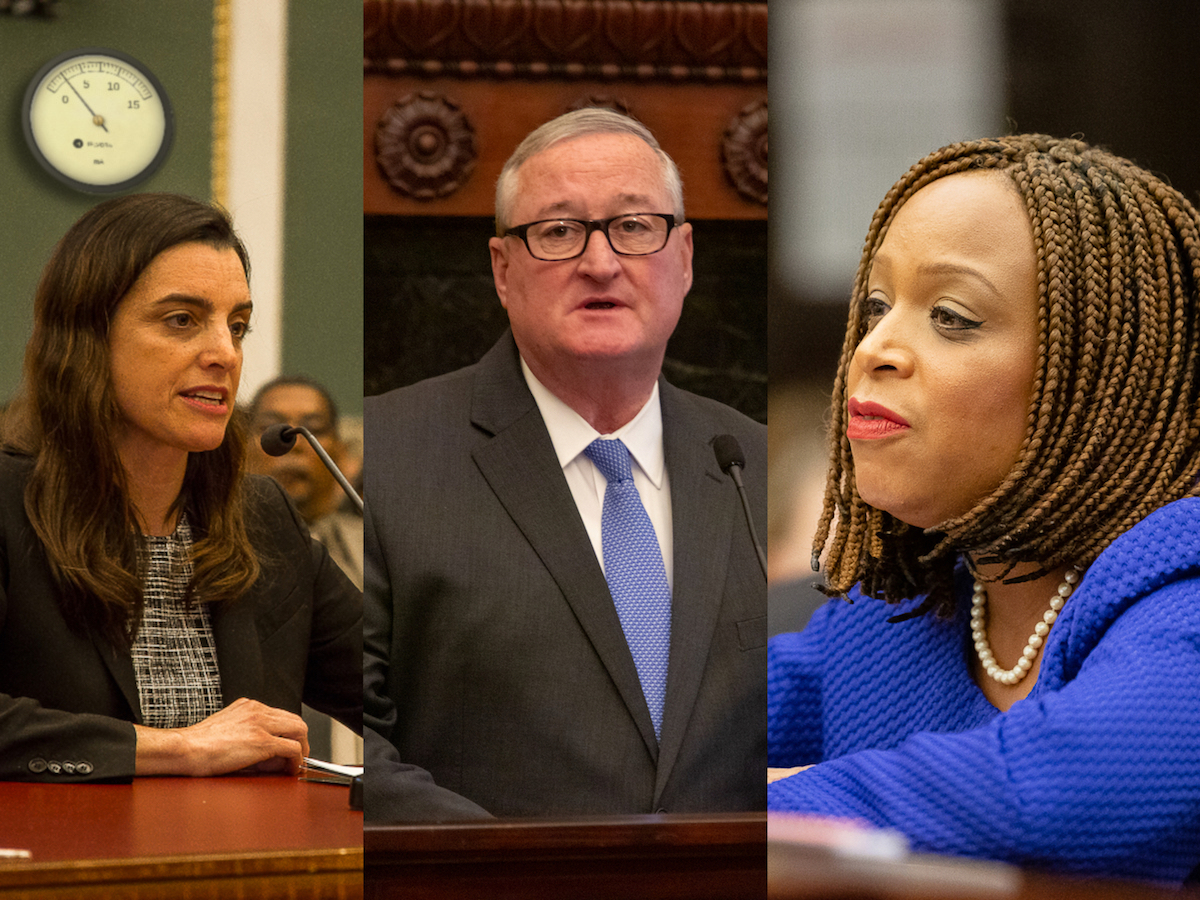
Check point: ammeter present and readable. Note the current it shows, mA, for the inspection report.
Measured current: 2.5 mA
